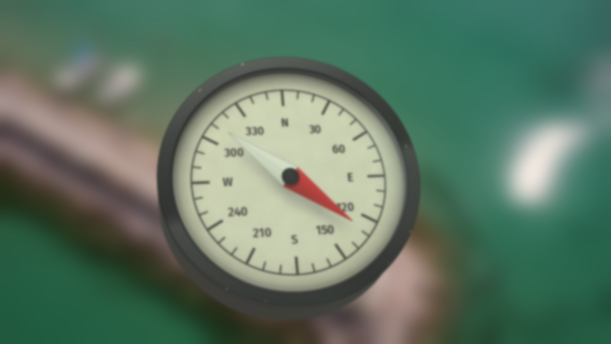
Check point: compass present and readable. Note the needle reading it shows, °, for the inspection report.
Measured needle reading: 130 °
